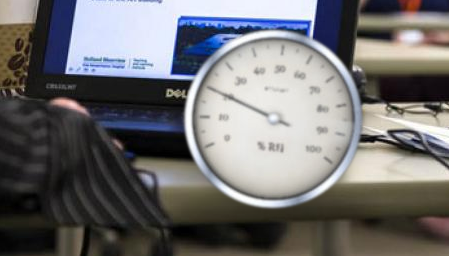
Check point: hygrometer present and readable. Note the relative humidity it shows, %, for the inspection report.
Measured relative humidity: 20 %
